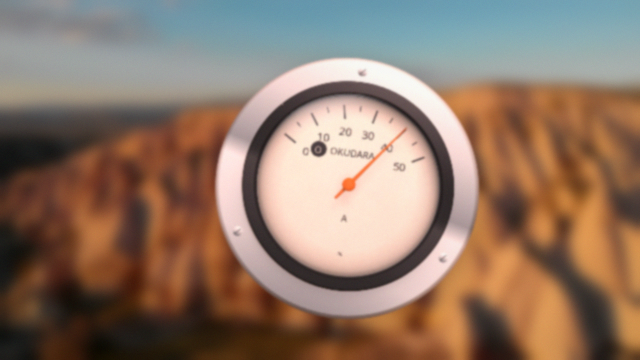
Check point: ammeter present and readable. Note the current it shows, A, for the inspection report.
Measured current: 40 A
